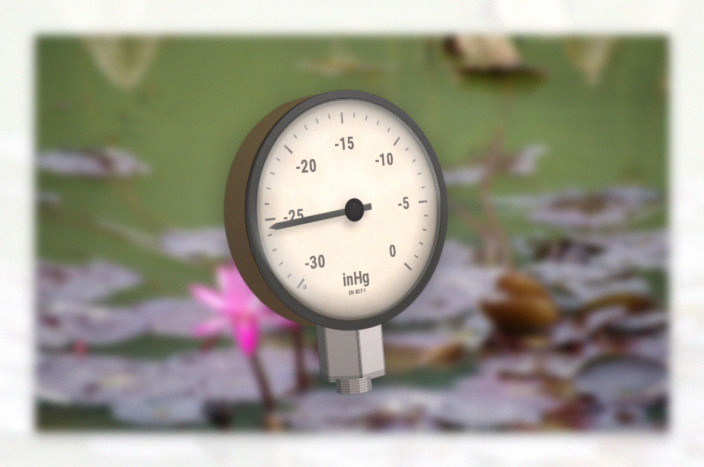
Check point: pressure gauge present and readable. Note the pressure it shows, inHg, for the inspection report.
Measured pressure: -25.5 inHg
